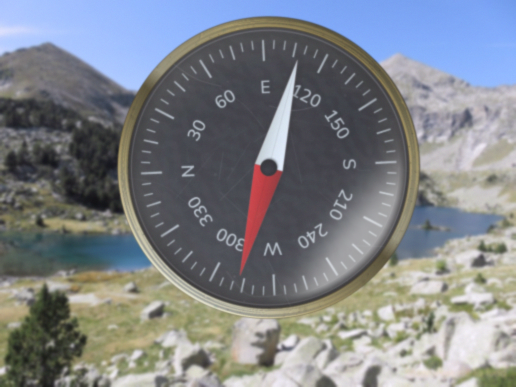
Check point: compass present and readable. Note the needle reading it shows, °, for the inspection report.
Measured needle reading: 287.5 °
